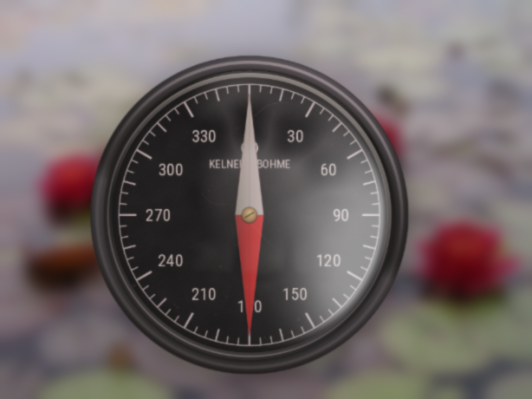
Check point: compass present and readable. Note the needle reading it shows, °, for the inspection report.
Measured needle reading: 180 °
